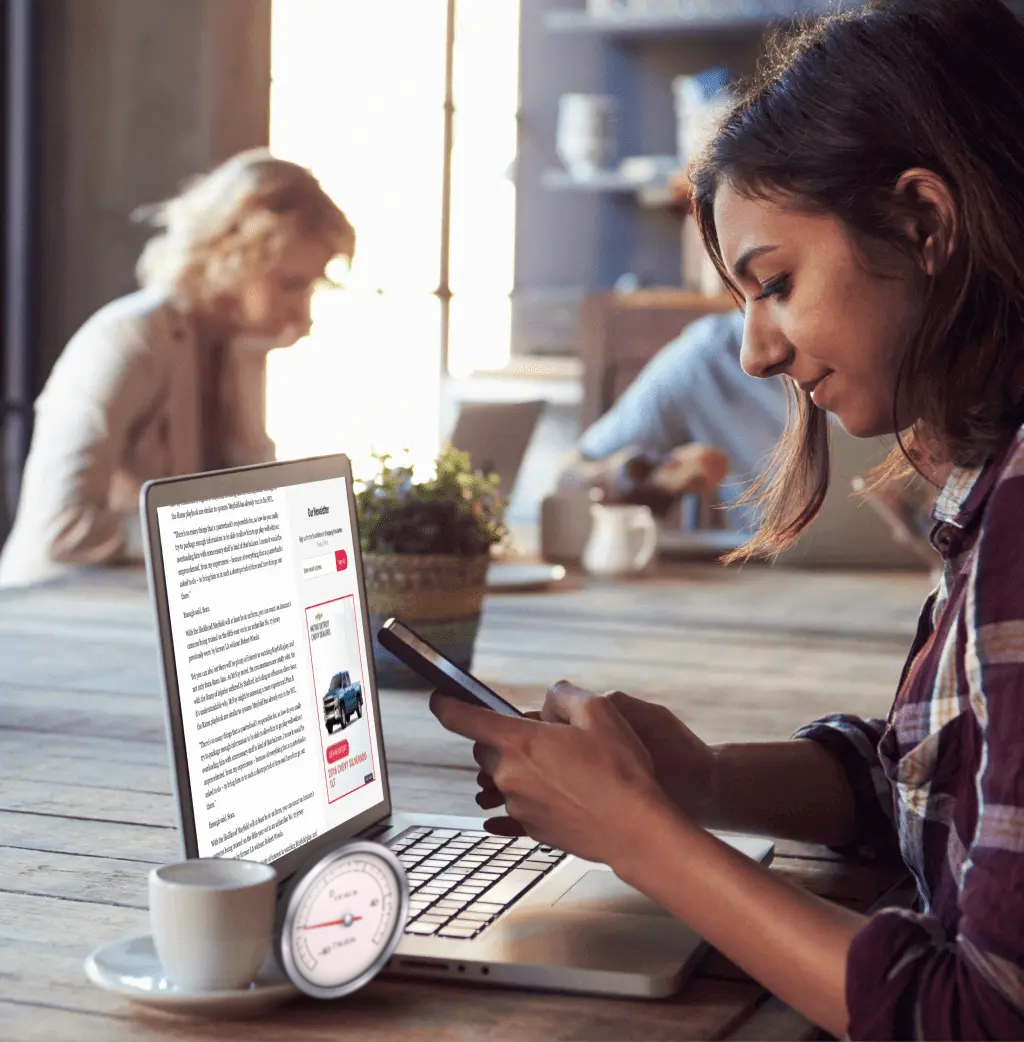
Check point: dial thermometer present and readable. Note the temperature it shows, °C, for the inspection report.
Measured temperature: -20 °C
